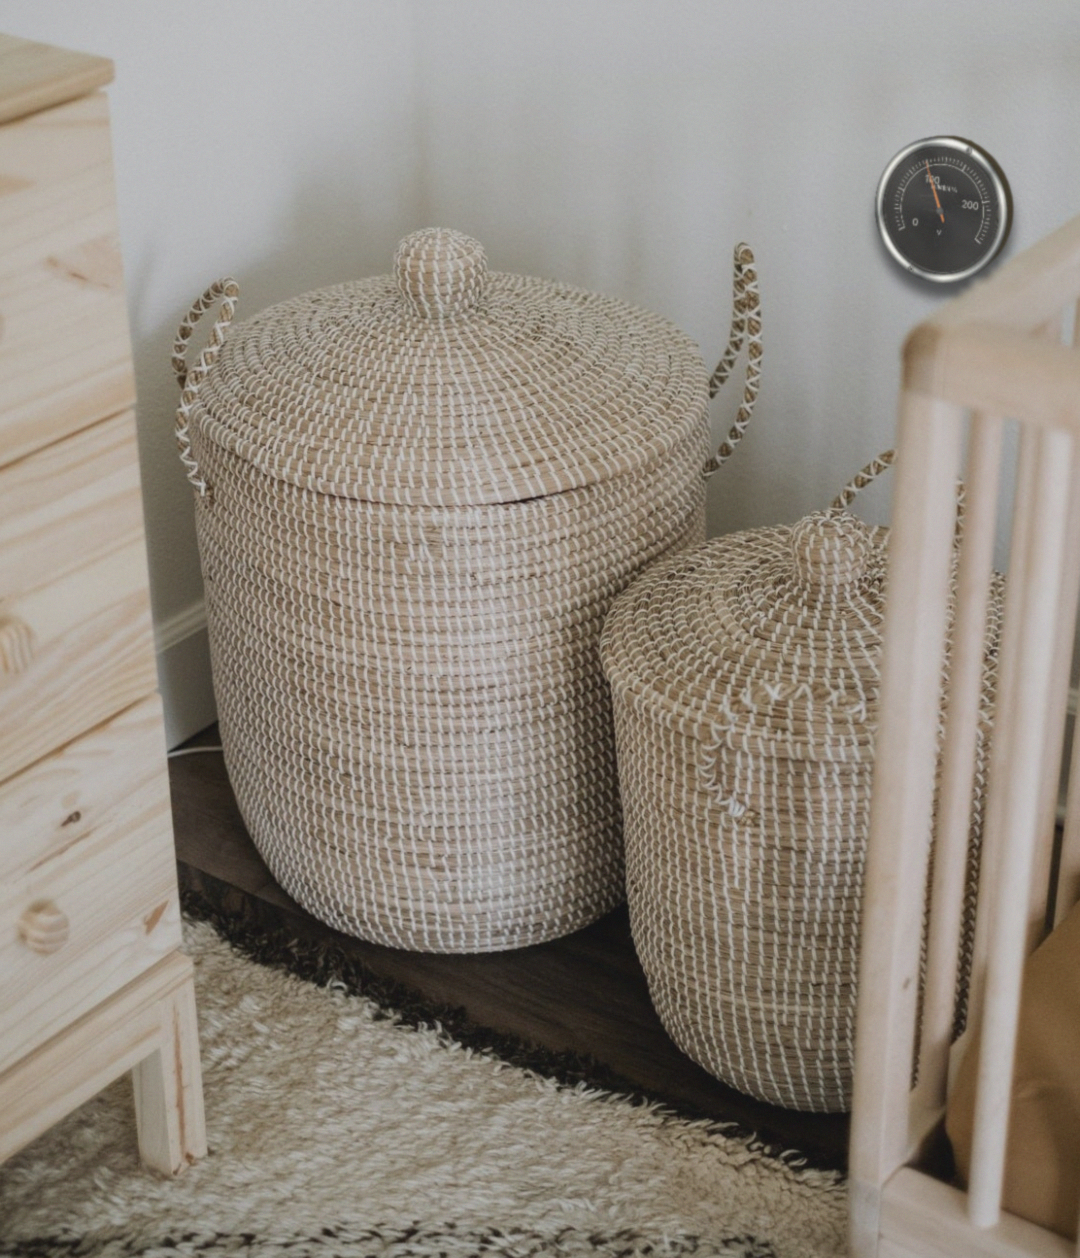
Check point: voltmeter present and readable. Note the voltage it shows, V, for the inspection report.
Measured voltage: 100 V
